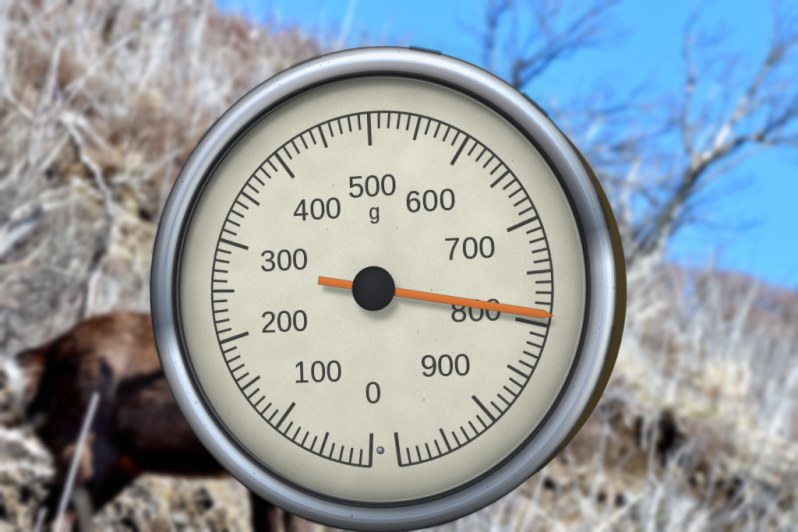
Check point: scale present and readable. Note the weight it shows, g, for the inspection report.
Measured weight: 790 g
